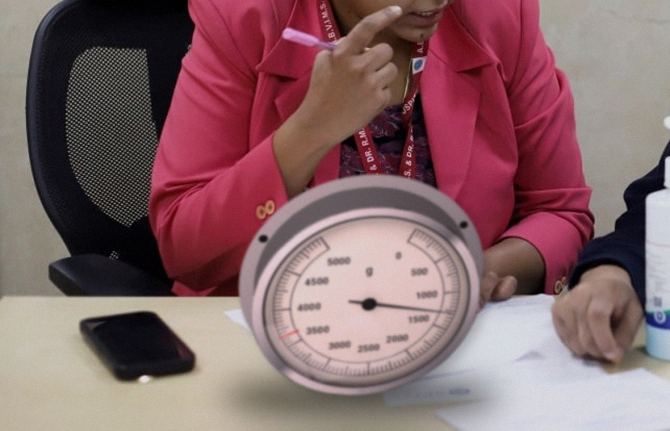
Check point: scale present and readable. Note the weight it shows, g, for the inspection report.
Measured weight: 1250 g
